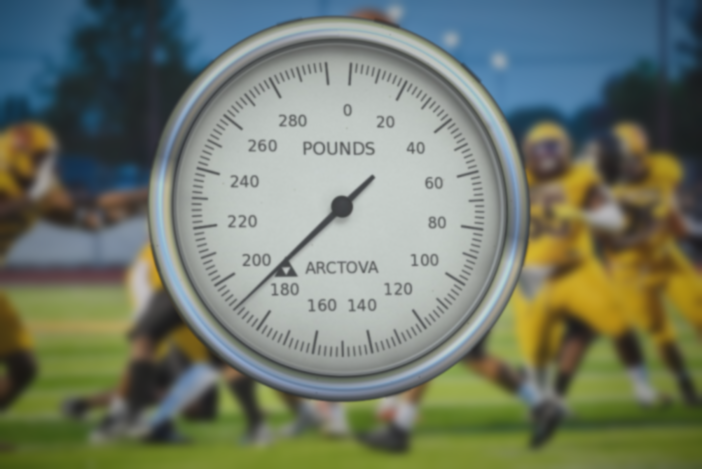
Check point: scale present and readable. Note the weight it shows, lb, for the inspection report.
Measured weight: 190 lb
